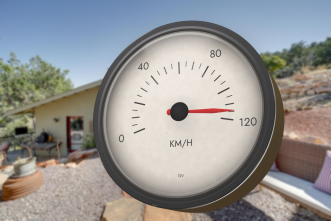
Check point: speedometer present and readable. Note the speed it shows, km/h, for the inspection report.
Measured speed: 115 km/h
